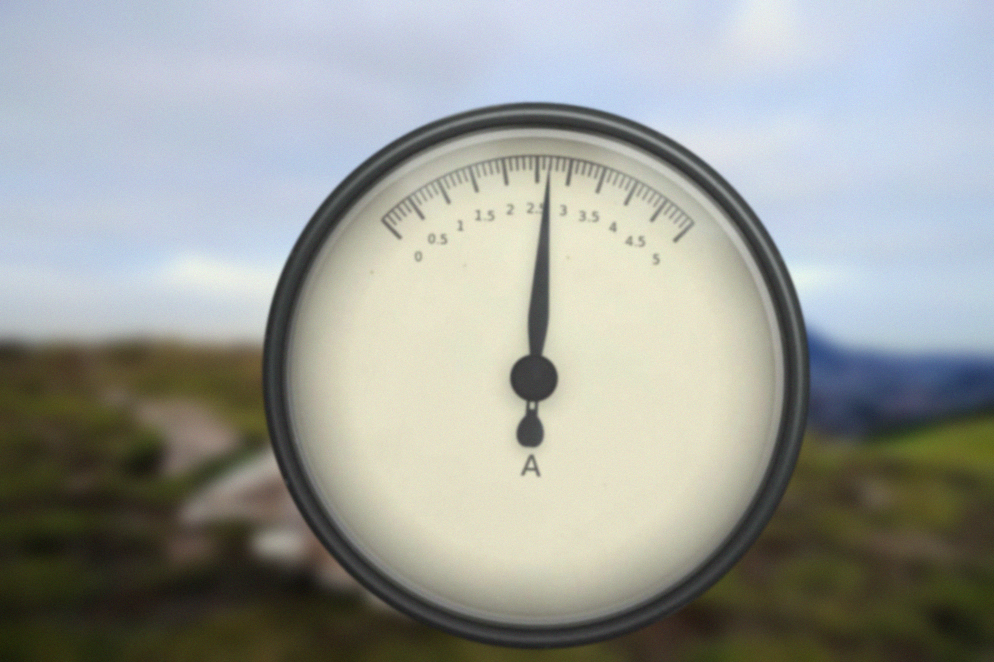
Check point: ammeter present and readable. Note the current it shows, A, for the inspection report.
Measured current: 2.7 A
